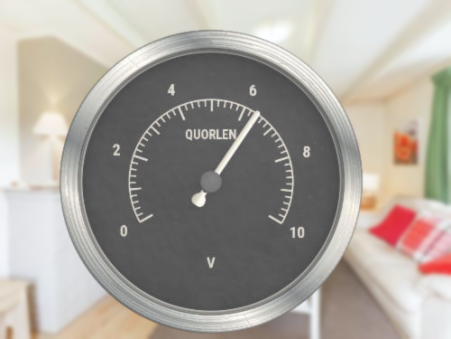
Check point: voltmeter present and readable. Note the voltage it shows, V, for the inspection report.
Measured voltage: 6.4 V
